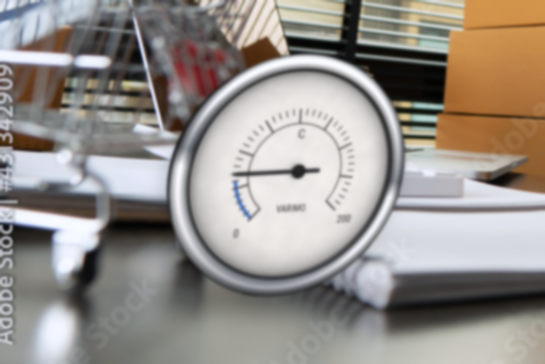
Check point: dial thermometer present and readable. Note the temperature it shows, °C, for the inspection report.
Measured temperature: 35 °C
